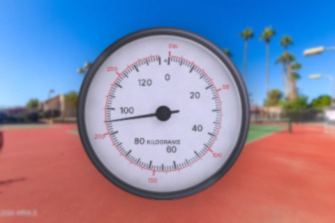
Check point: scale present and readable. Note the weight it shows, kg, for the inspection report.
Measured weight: 95 kg
